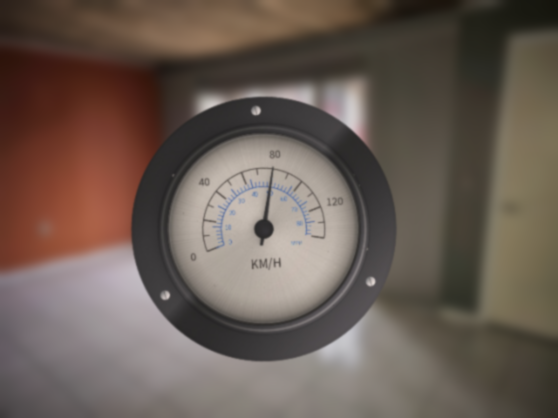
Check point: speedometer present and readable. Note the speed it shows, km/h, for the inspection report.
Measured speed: 80 km/h
